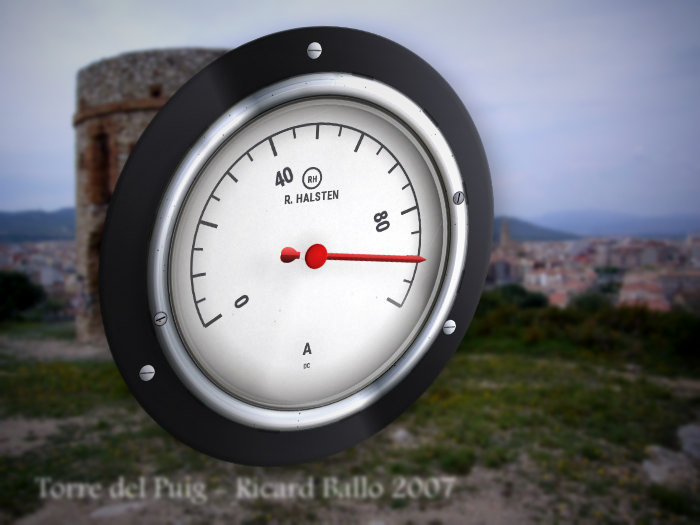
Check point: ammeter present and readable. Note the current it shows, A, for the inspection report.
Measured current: 90 A
